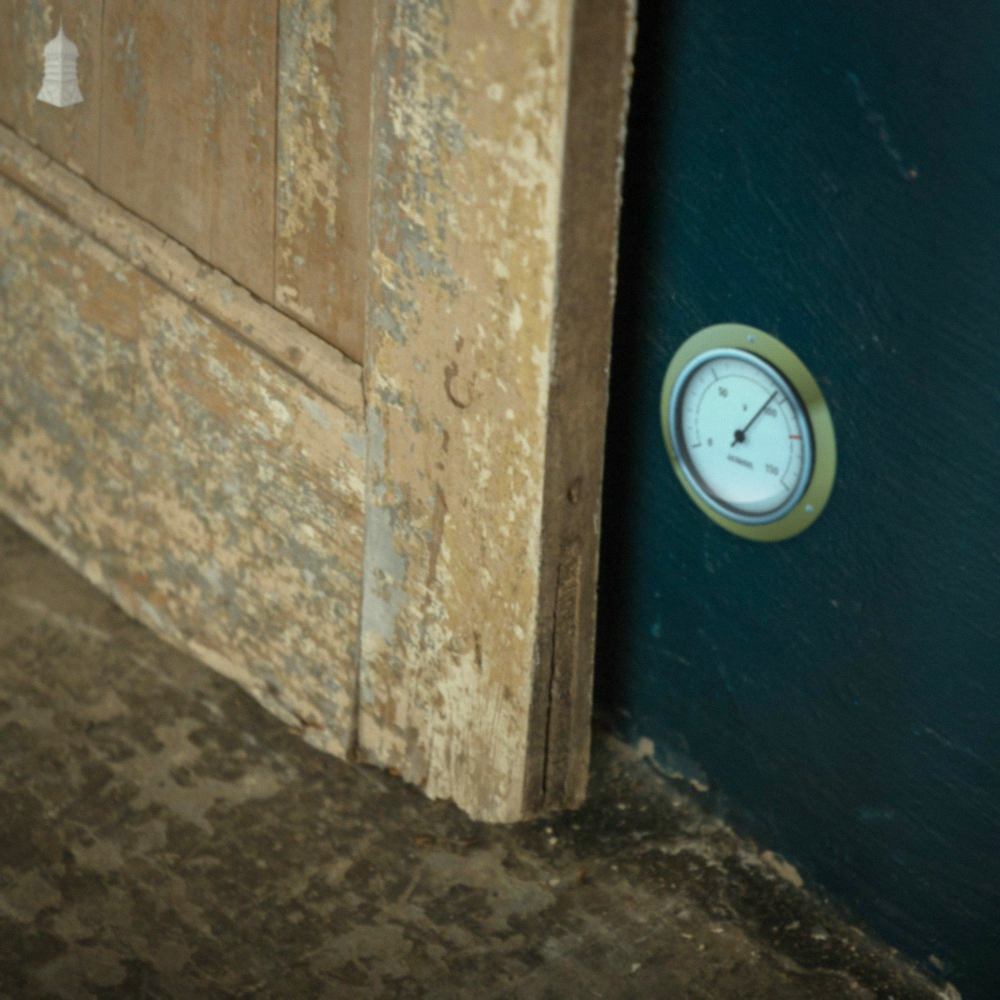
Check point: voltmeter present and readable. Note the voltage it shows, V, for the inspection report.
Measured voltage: 95 V
